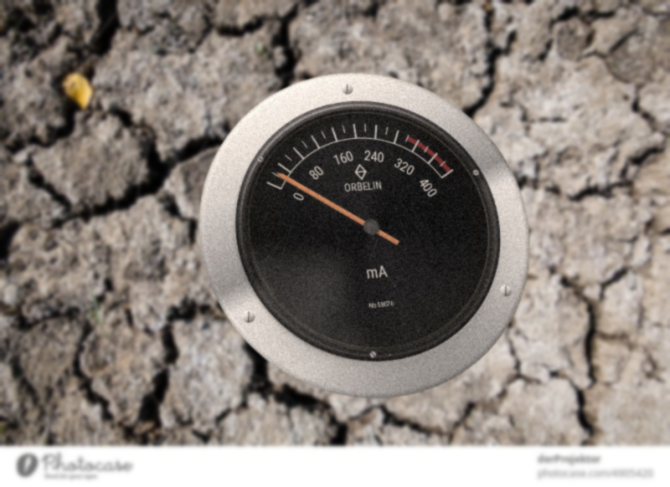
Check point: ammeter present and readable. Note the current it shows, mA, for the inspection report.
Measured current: 20 mA
